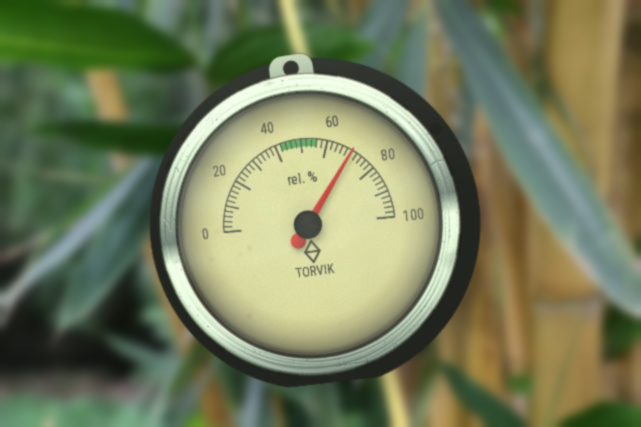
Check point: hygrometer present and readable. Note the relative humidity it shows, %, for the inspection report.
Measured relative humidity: 70 %
